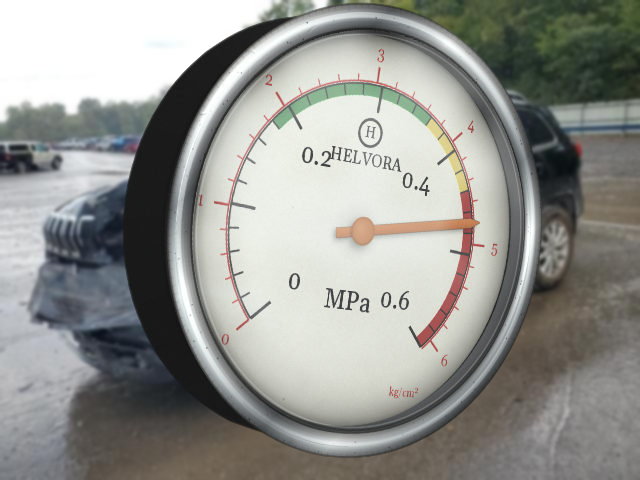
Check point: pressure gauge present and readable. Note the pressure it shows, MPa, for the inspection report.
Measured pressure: 0.47 MPa
